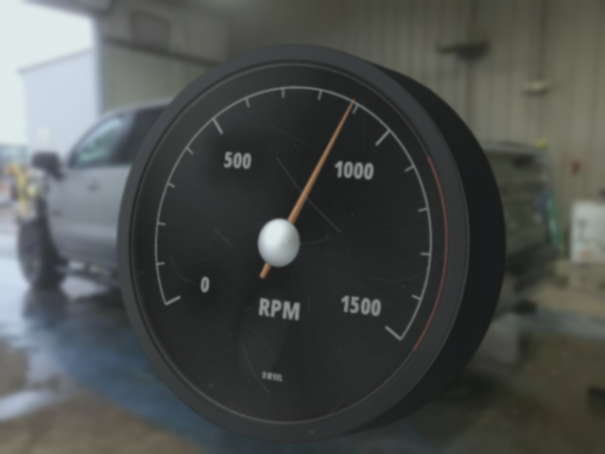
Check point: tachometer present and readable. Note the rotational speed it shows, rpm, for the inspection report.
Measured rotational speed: 900 rpm
